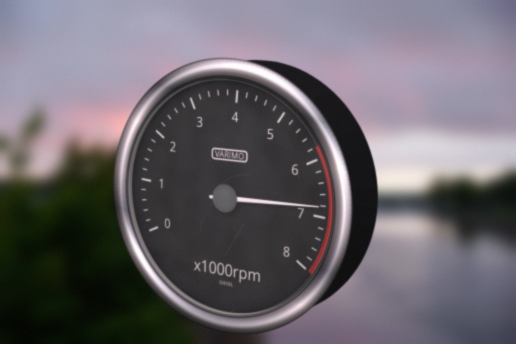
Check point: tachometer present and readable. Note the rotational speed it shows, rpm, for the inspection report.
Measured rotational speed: 6800 rpm
